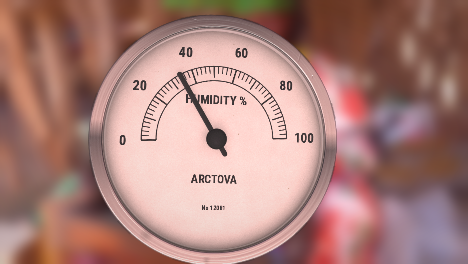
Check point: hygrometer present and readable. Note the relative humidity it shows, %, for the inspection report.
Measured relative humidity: 34 %
